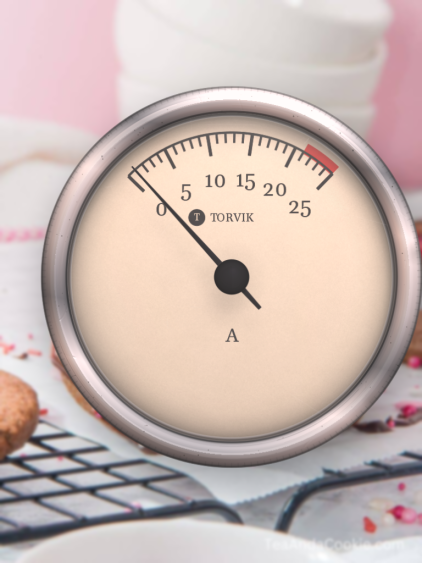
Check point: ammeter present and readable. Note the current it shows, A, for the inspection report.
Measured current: 1 A
